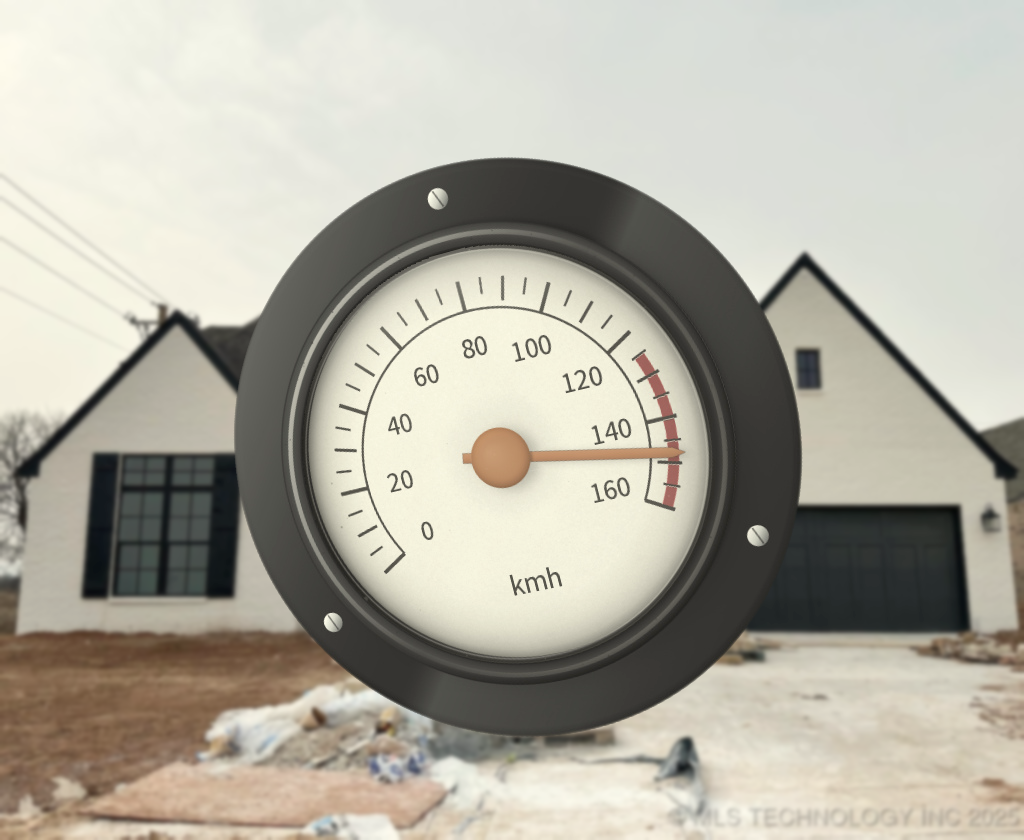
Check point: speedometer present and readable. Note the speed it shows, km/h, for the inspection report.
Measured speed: 147.5 km/h
